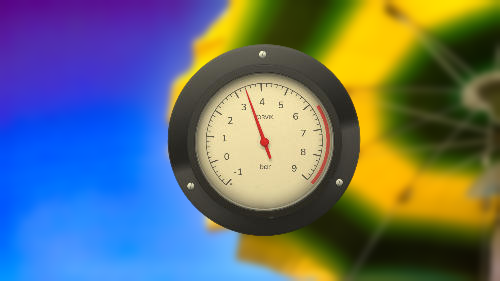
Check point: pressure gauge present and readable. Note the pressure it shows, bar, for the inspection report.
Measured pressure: 3.4 bar
